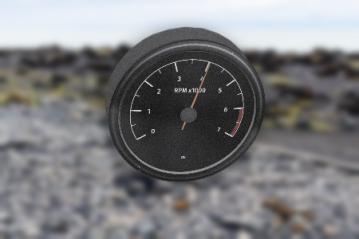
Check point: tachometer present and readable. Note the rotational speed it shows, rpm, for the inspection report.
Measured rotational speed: 4000 rpm
